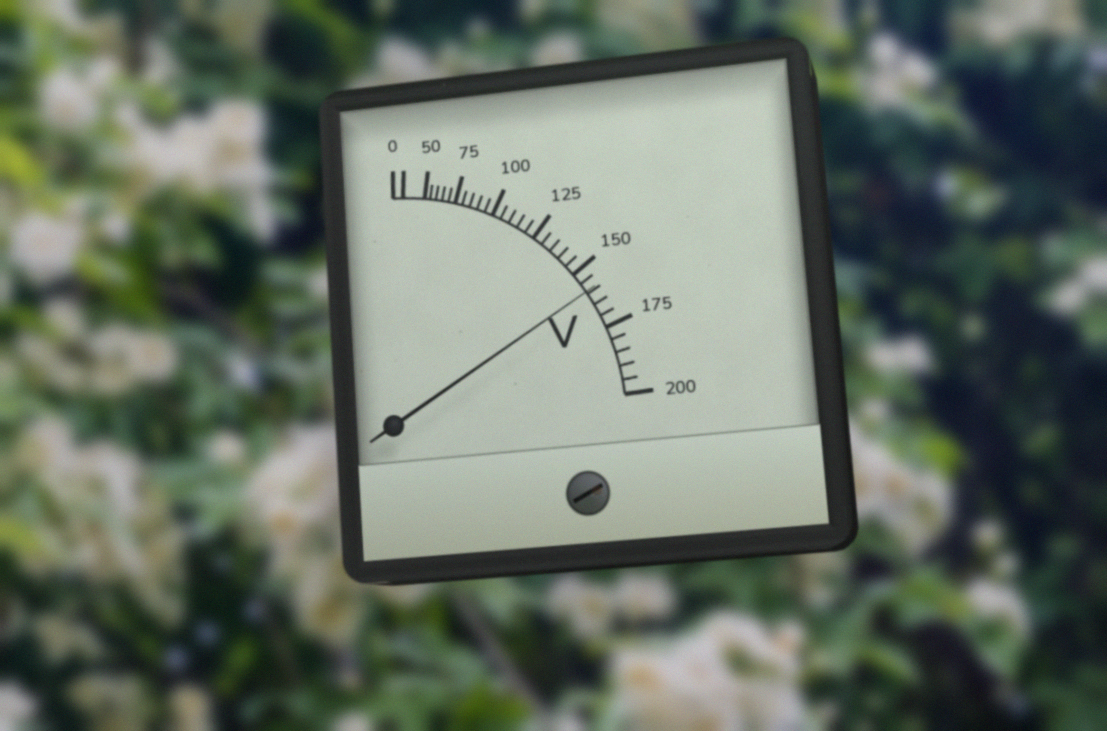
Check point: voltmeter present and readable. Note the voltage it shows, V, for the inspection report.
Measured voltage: 160 V
